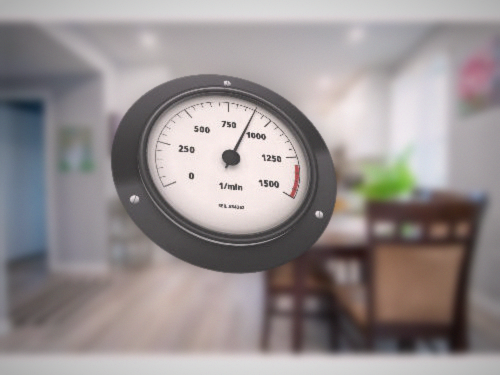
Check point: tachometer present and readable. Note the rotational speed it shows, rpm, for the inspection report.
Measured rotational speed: 900 rpm
